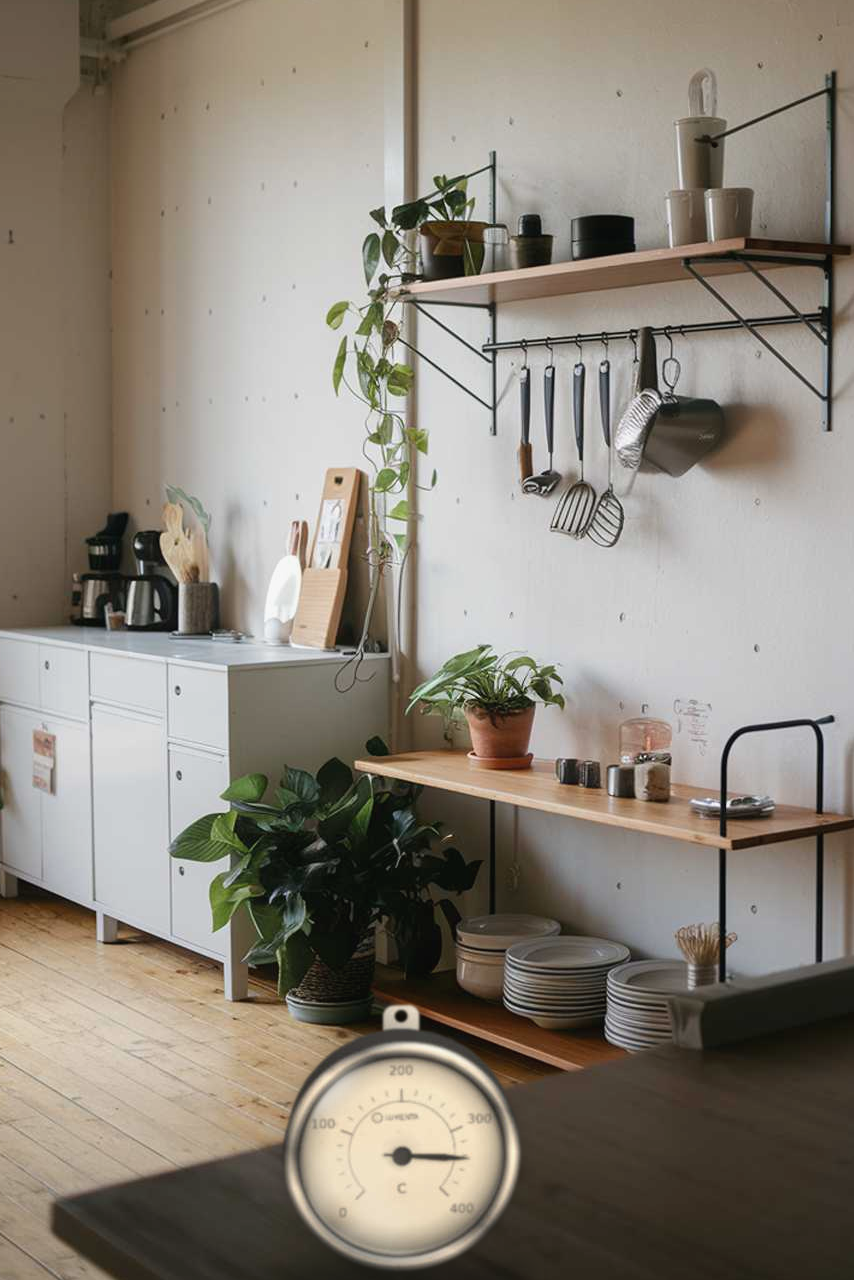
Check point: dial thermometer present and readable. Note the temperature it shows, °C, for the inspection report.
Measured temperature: 340 °C
